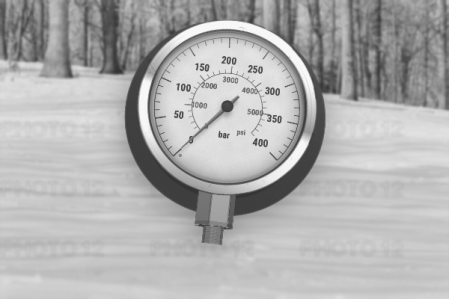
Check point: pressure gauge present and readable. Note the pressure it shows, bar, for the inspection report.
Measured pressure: 0 bar
